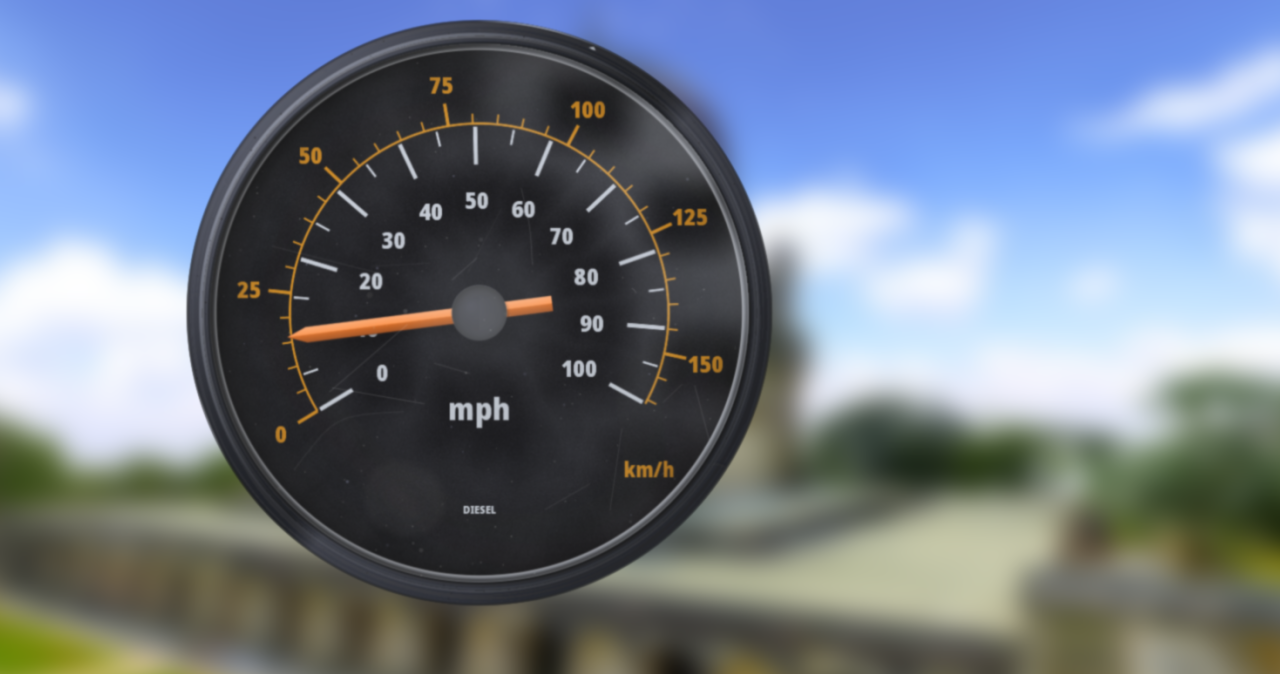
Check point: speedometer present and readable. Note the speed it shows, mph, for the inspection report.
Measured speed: 10 mph
